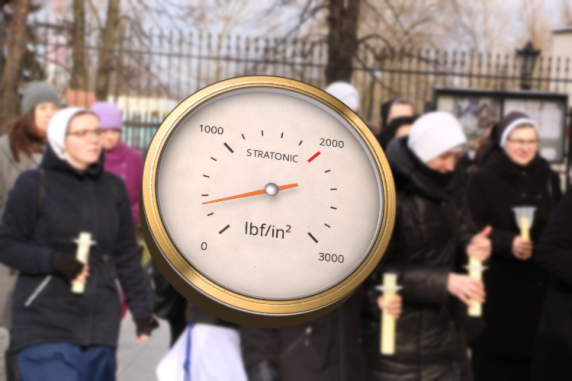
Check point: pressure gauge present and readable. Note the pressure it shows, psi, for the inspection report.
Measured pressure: 300 psi
